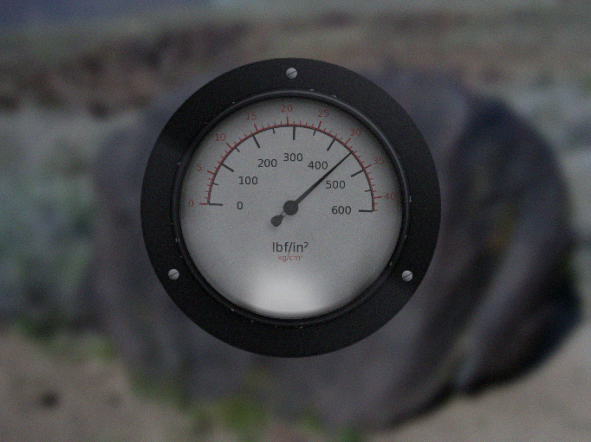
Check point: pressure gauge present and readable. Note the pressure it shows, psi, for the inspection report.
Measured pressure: 450 psi
